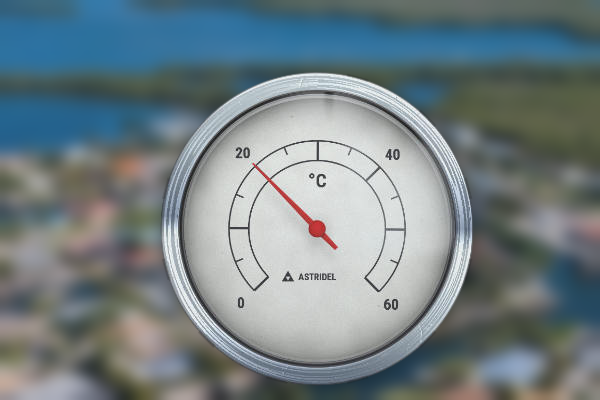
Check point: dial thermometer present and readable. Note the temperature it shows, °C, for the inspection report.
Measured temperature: 20 °C
